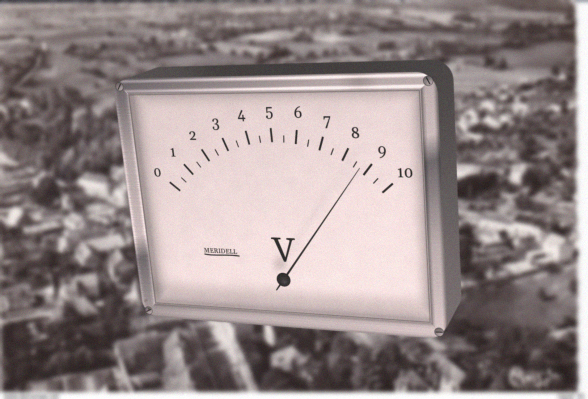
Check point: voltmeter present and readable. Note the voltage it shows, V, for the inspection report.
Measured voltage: 8.75 V
